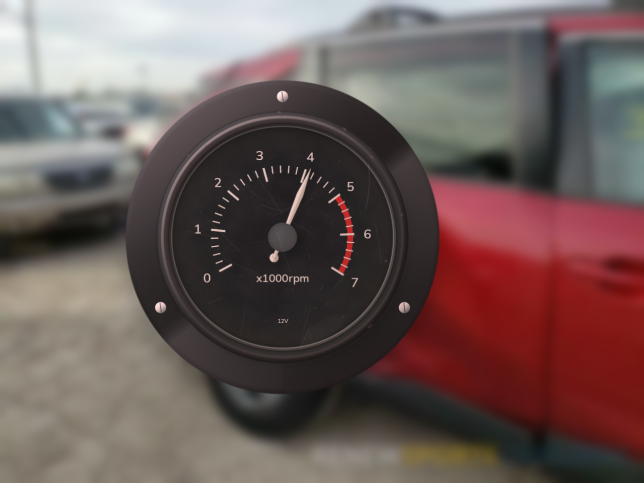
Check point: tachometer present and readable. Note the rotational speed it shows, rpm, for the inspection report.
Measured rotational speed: 4100 rpm
